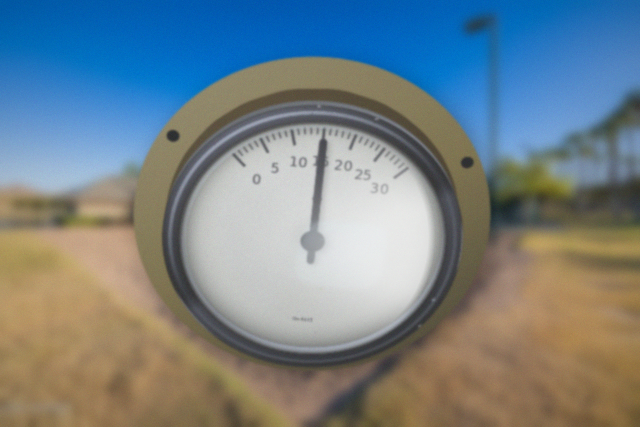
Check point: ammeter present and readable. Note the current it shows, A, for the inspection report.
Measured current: 15 A
